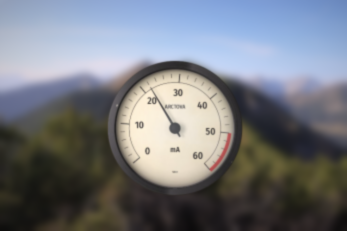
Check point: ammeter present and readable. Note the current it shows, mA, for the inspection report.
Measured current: 22 mA
